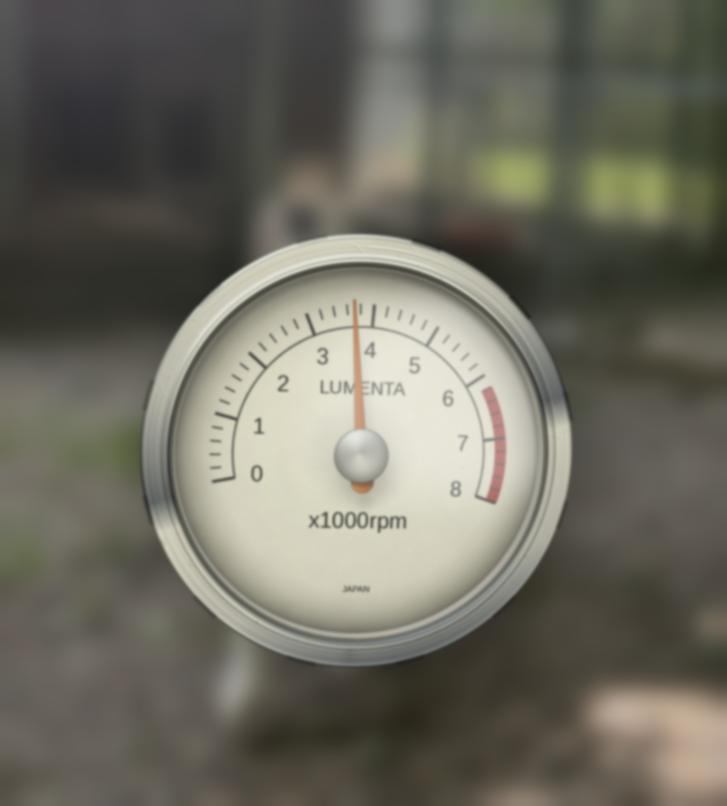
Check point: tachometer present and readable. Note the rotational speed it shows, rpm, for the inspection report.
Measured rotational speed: 3700 rpm
